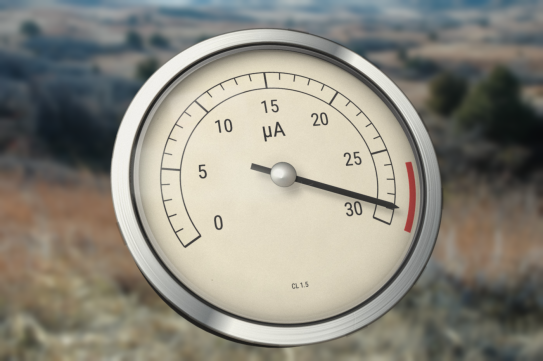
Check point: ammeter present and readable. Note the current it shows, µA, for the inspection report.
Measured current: 29 µA
